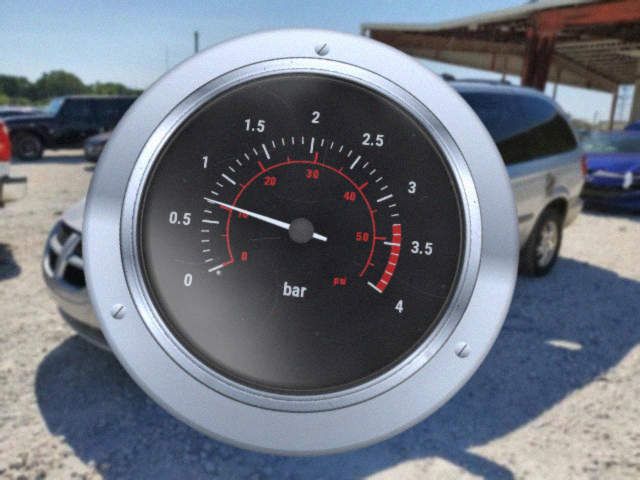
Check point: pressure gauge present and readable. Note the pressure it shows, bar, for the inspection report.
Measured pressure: 0.7 bar
